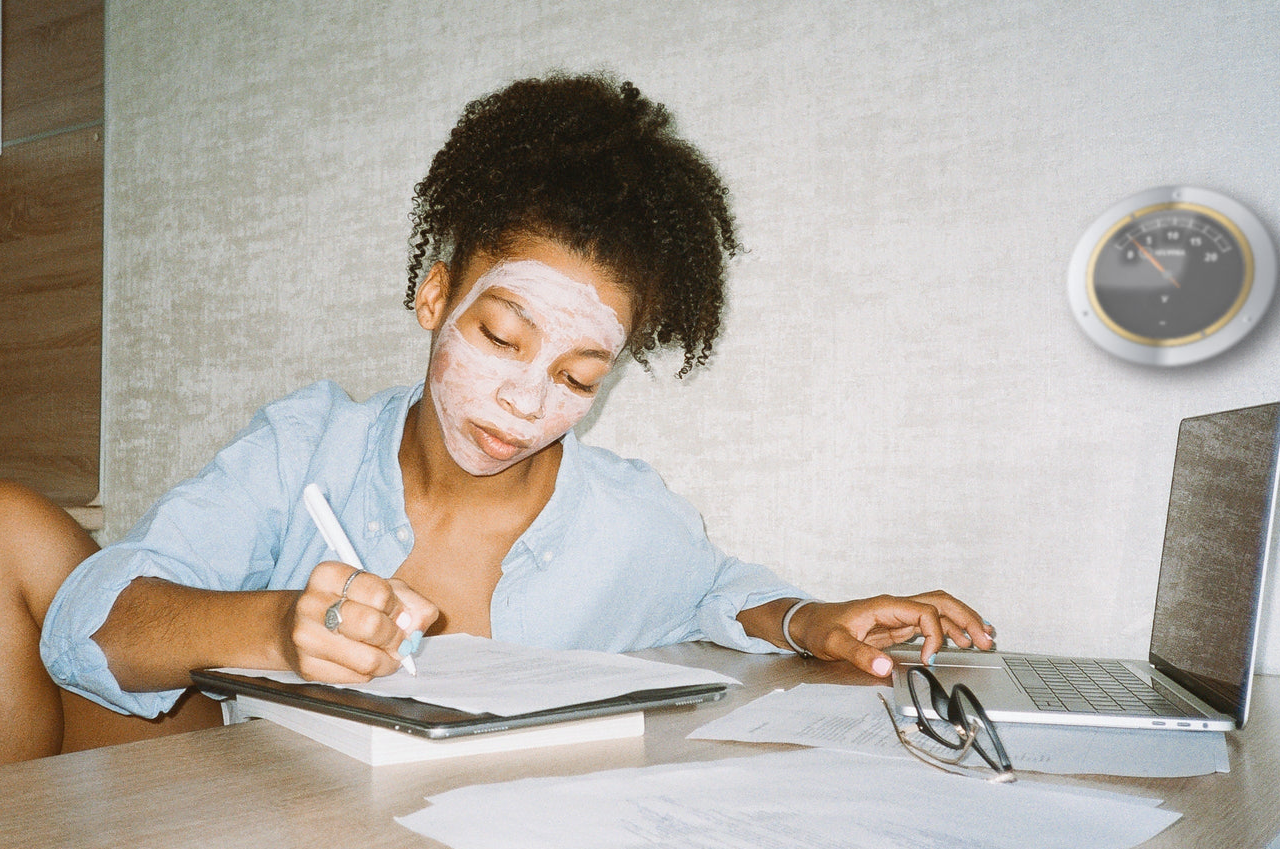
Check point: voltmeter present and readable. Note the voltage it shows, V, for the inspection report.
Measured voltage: 2.5 V
